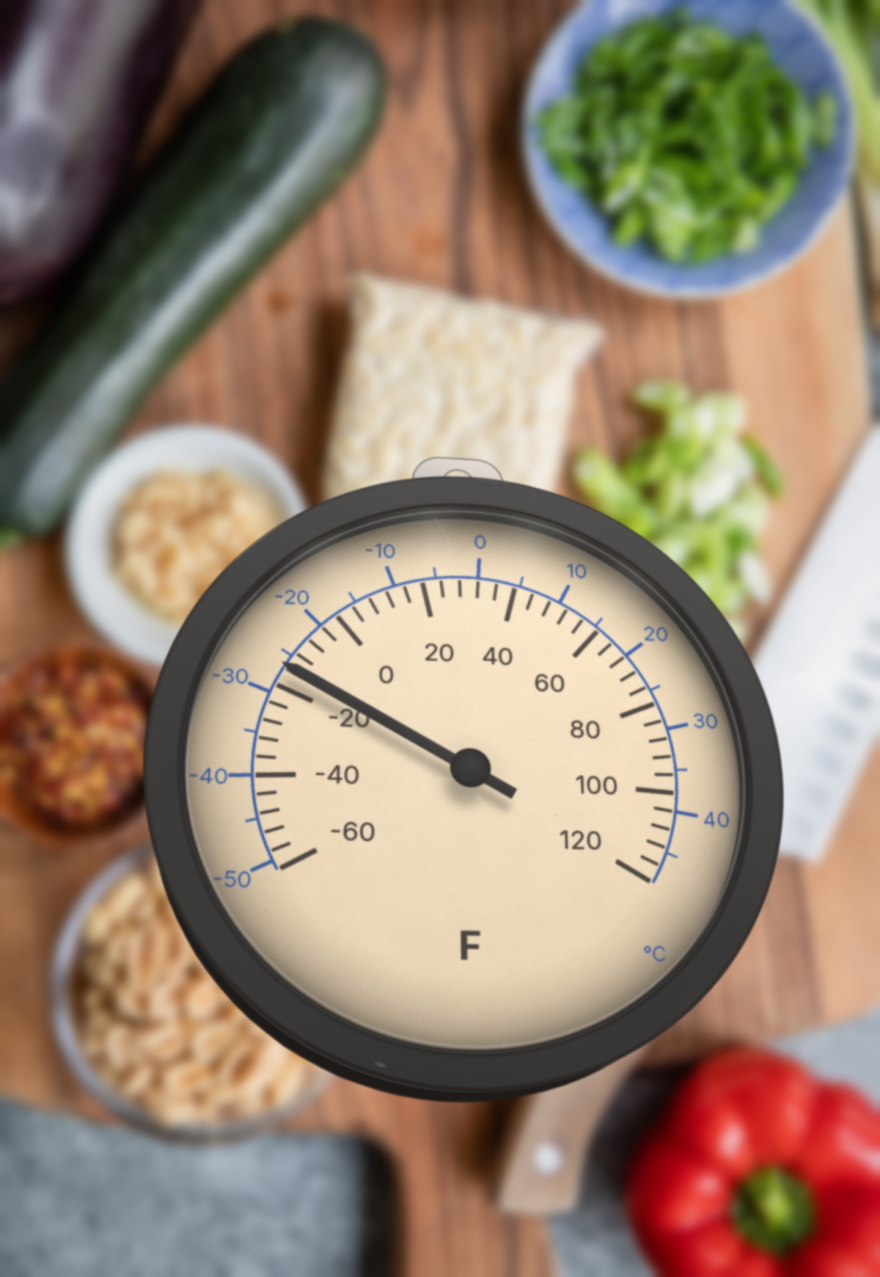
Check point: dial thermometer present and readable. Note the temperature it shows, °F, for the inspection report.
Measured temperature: -16 °F
